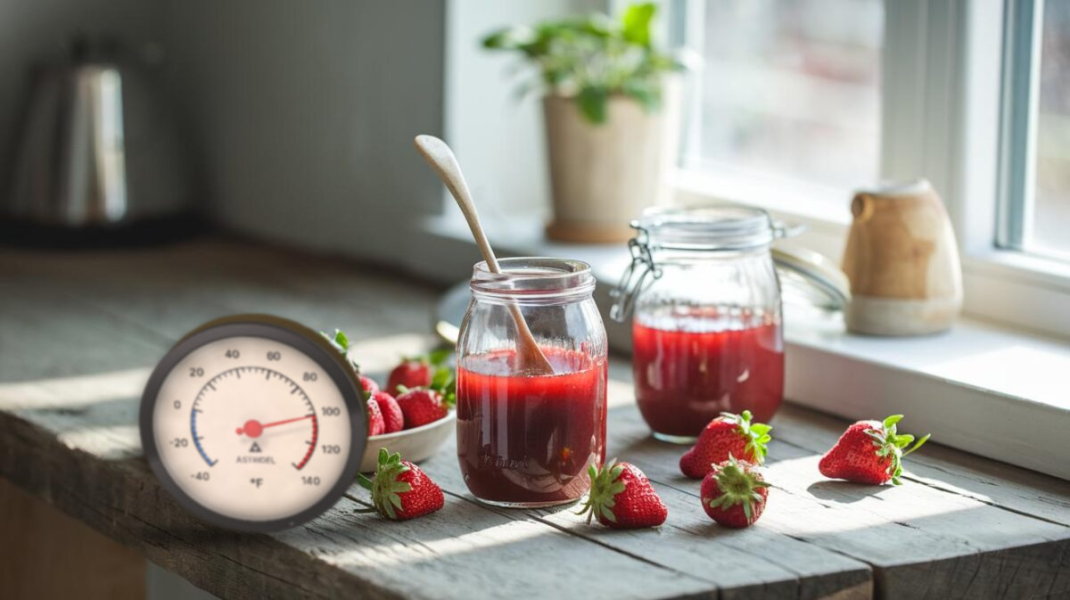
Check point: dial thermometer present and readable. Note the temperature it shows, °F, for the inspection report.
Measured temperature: 100 °F
